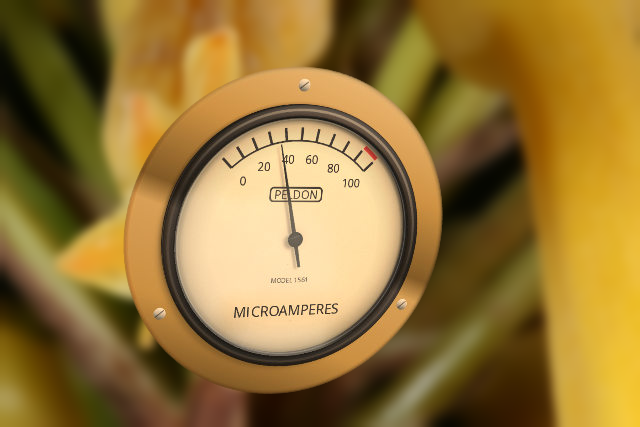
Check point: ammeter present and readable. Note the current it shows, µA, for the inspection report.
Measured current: 35 µA
